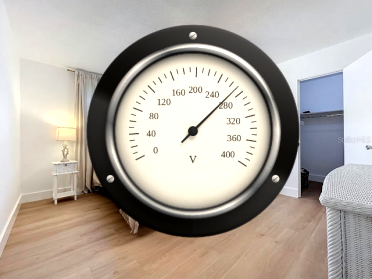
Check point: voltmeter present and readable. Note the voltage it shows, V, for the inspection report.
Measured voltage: 270 V
